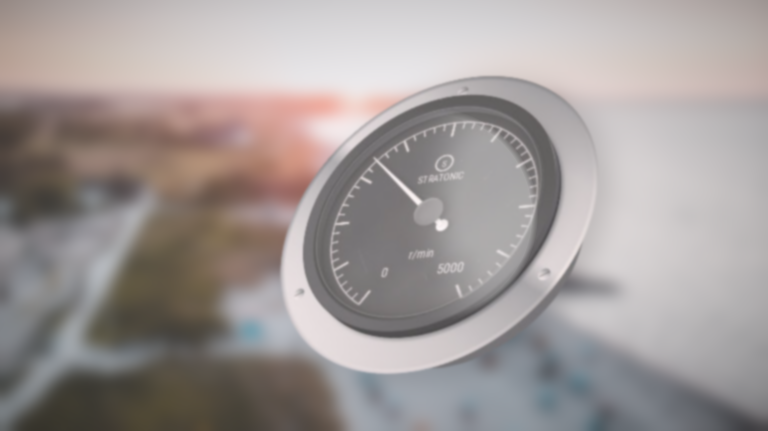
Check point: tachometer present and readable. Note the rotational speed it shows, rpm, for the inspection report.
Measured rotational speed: 1700 rpm
